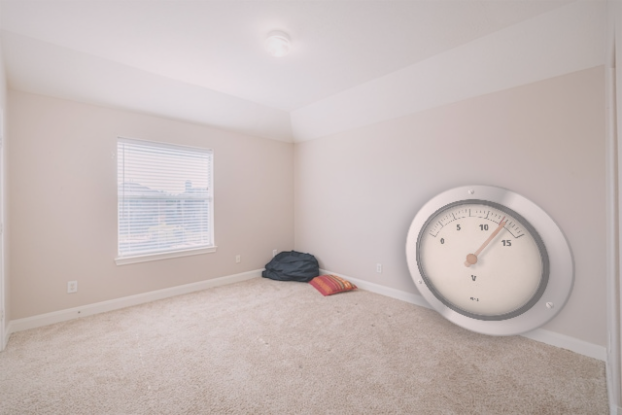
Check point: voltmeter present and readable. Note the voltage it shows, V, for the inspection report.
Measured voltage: 12.5 V
